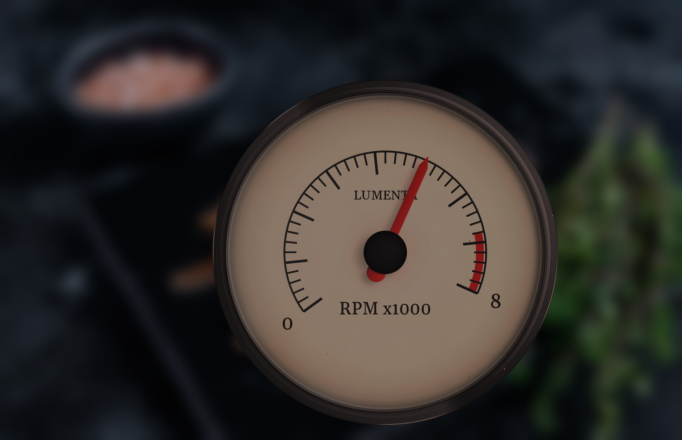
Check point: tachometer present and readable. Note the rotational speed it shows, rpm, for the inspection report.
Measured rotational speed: 5000 rpm
